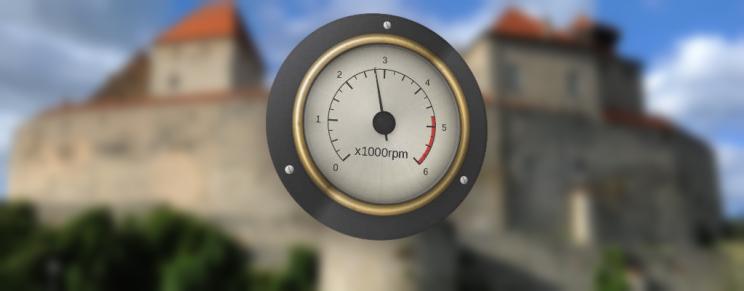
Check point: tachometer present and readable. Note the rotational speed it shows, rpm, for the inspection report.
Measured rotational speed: 2750 rpm
